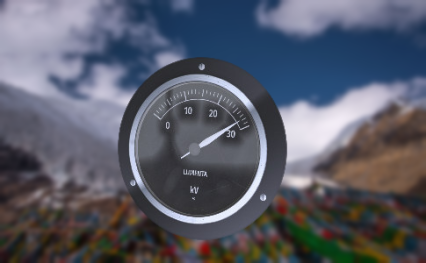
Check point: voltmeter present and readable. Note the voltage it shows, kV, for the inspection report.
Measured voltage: 28 kV
